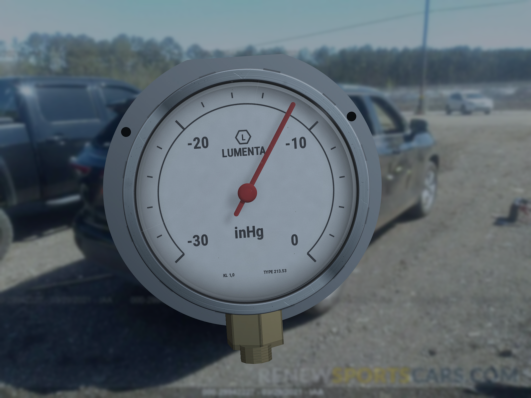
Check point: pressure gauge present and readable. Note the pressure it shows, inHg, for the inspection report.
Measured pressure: -12 inHg
